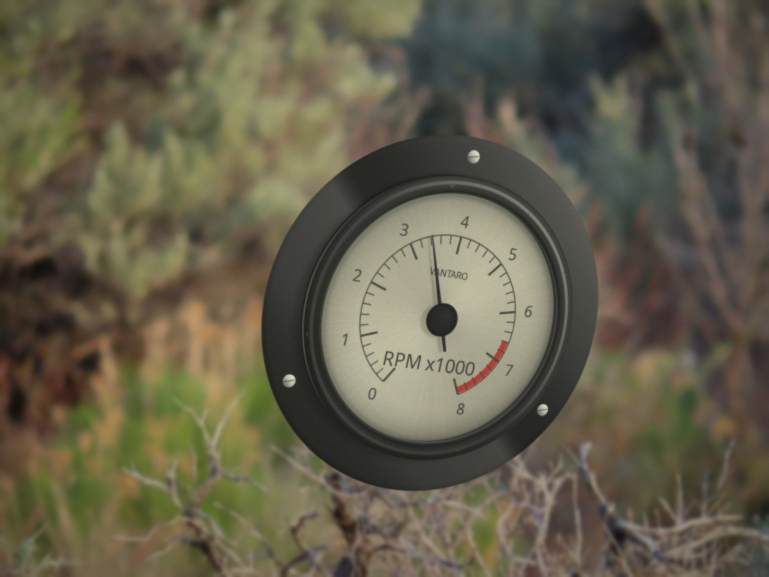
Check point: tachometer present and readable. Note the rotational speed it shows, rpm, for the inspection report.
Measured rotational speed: 3400 rpm
